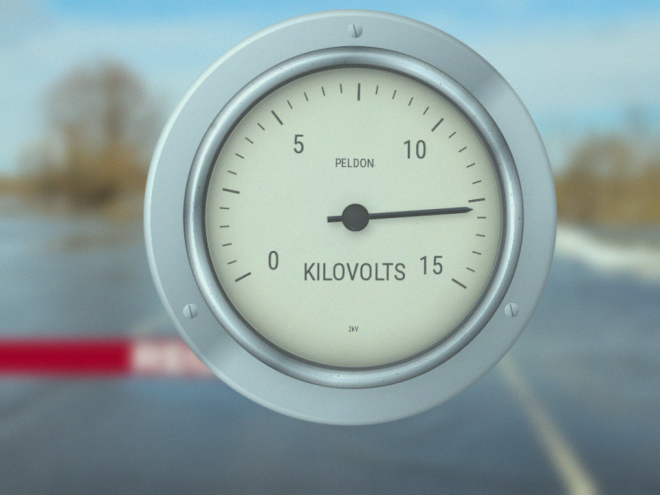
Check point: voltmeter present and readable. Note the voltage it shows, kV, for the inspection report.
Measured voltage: 12.75 kV
